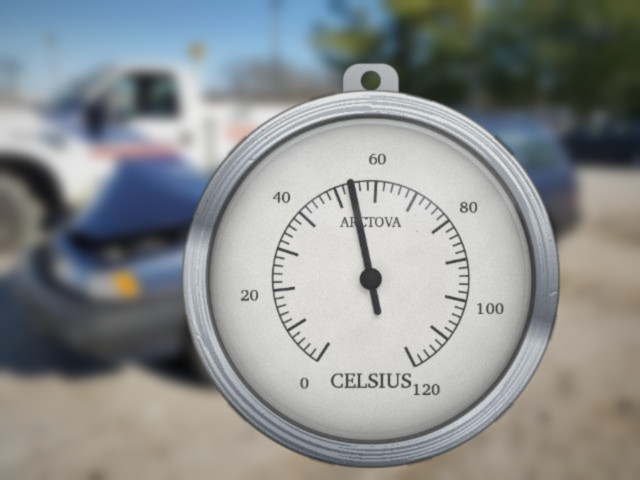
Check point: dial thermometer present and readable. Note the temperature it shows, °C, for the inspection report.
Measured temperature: 54 °C
